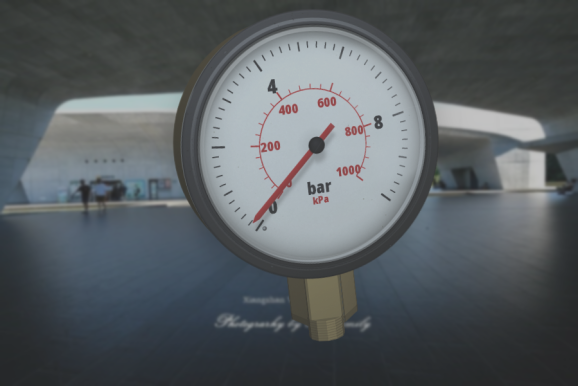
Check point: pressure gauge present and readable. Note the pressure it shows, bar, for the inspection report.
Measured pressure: 0.2 bar
